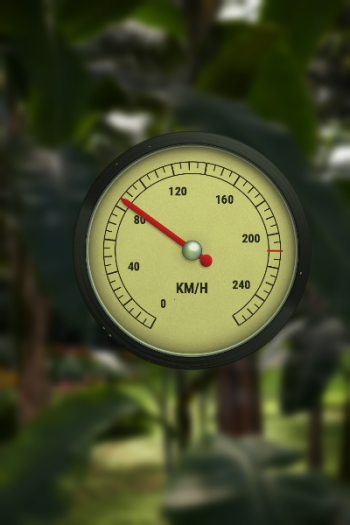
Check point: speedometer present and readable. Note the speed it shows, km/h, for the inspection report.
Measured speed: 85 km/h
